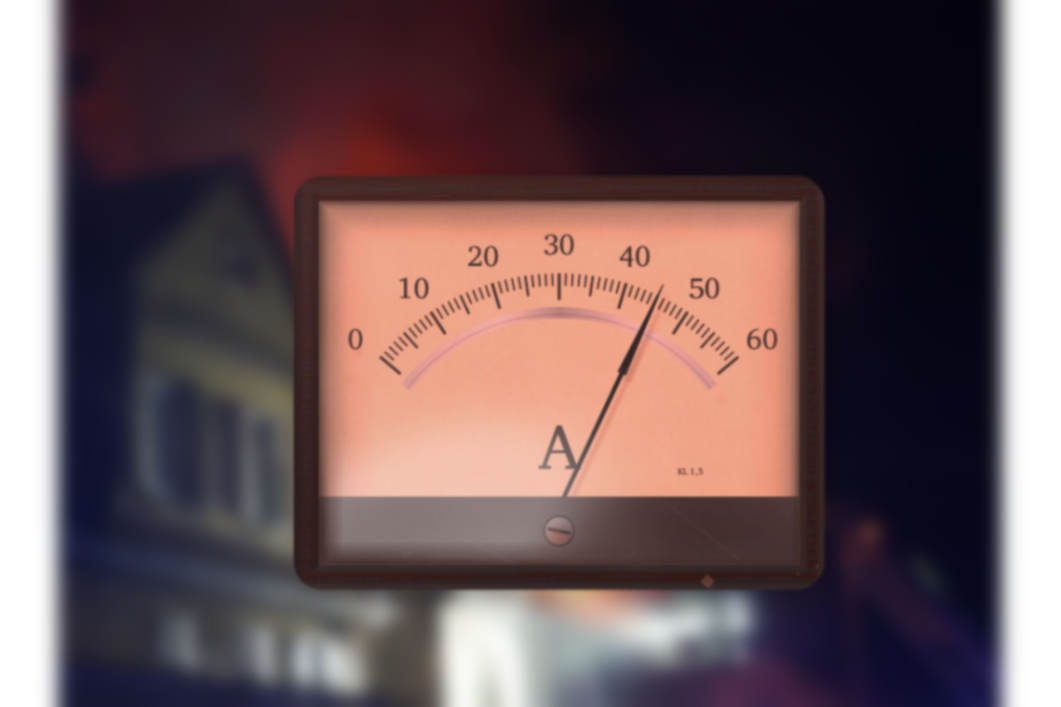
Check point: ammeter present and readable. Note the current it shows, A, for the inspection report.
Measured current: 45 A
